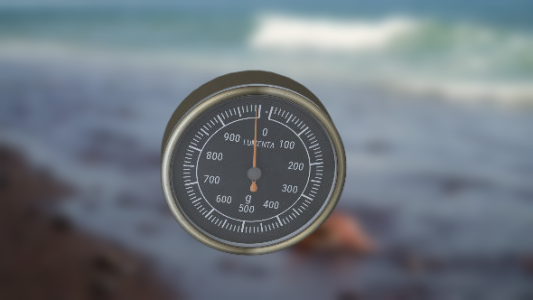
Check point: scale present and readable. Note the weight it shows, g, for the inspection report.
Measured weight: 990 g
